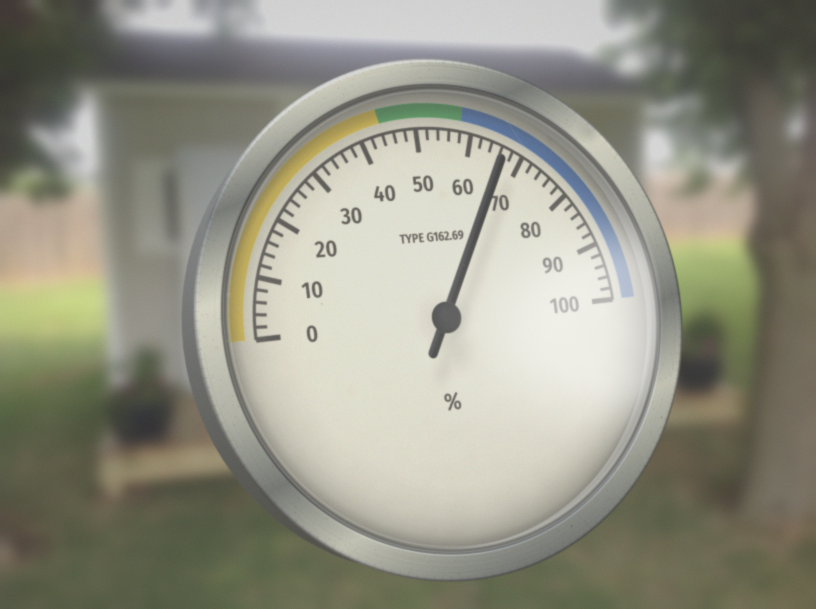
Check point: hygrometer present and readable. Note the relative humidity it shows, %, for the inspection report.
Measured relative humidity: 66 %
